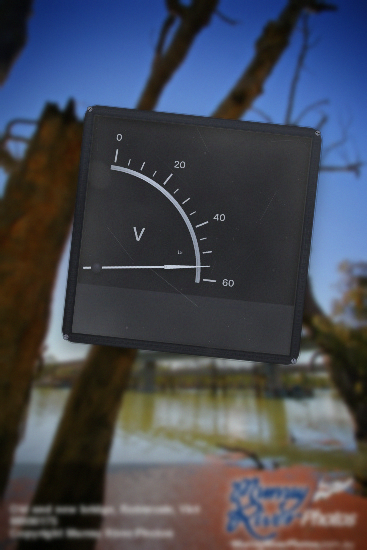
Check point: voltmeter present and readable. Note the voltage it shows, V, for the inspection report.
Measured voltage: 55 V
